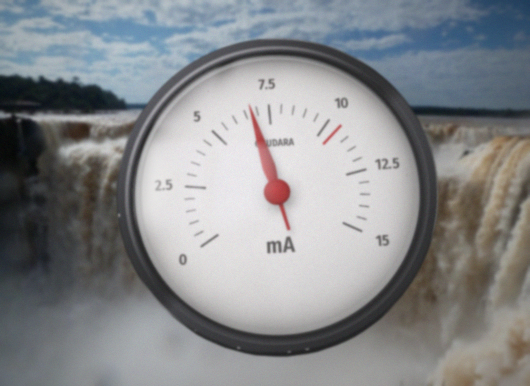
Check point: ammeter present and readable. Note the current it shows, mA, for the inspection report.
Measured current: 6.75 mA
